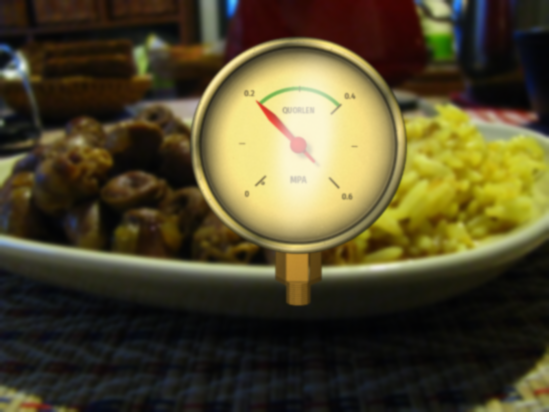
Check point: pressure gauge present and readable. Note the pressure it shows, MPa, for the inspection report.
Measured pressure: 0.2 MPa
